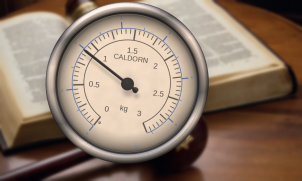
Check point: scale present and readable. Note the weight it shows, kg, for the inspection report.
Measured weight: 0.9 kg
